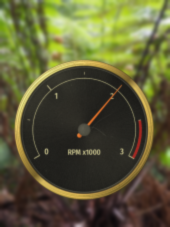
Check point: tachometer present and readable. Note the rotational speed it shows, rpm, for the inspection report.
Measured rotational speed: 2000 rpm
